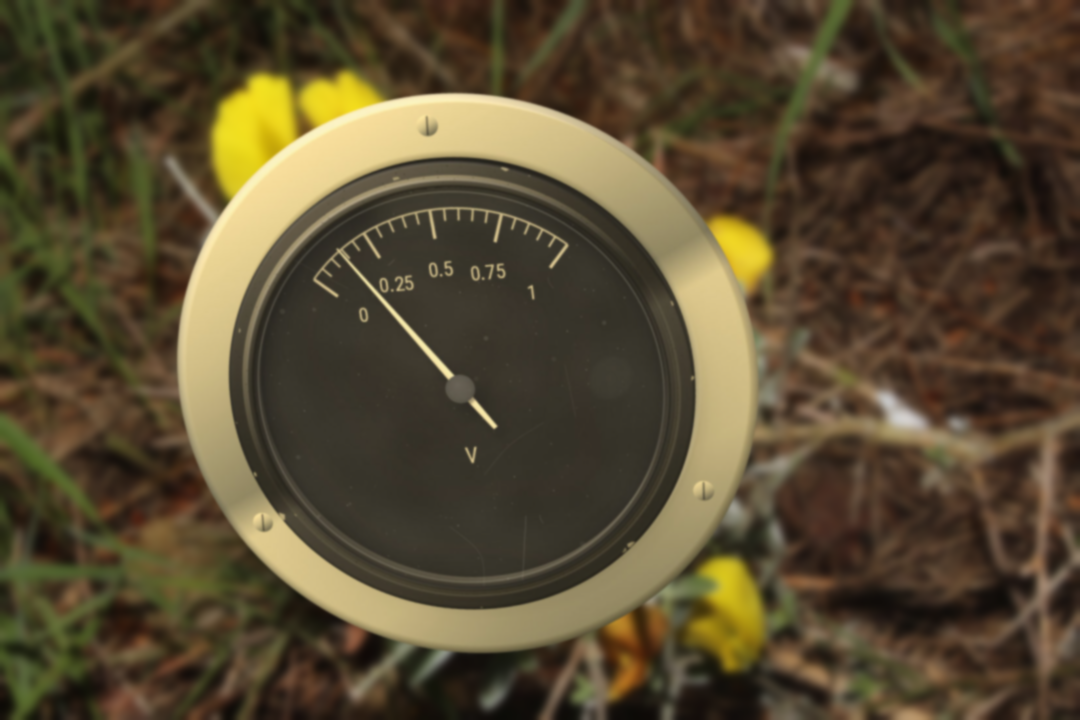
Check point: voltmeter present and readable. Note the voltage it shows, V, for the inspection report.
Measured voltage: 0.15 V
